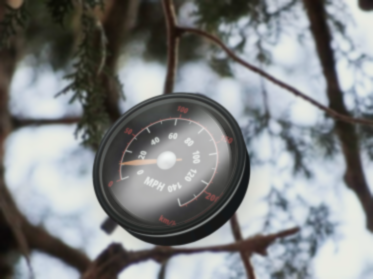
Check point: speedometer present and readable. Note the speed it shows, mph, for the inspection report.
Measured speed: 10 mph
